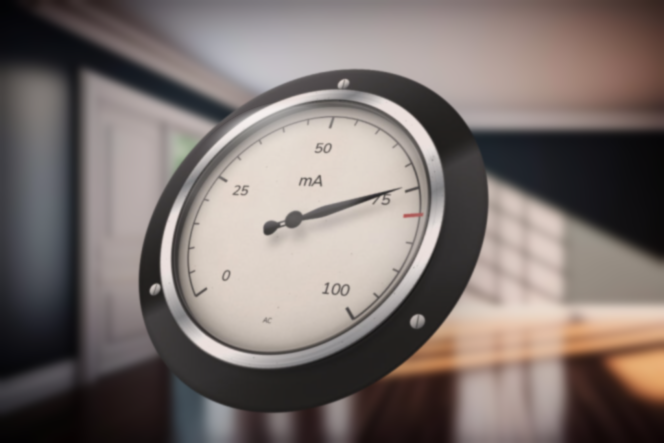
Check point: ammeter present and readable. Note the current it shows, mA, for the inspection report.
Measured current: 75 mA
